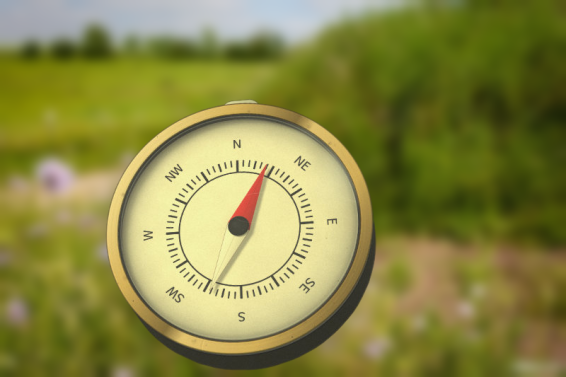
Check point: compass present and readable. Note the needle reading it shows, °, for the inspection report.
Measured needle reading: 25 °
